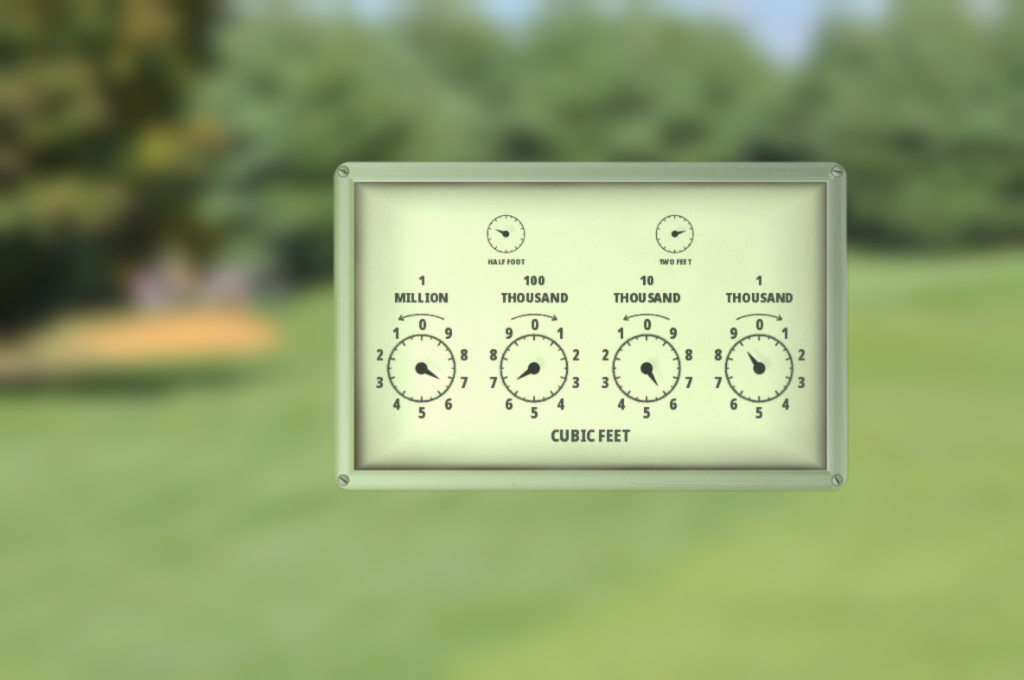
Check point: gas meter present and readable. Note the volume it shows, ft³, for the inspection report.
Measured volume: 665900 ft³
